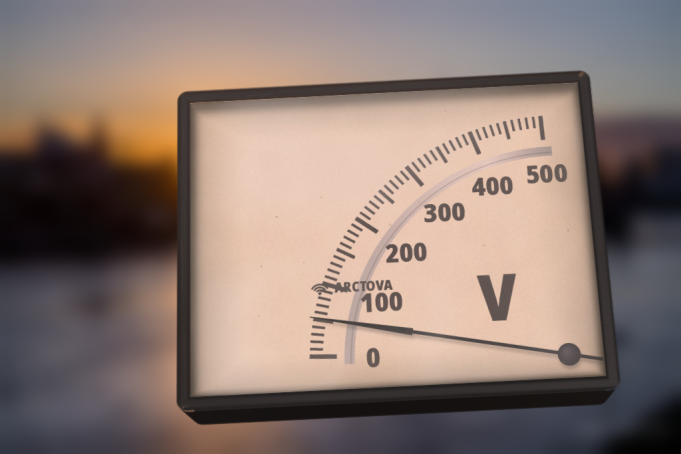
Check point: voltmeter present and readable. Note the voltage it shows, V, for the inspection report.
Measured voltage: 50 V
